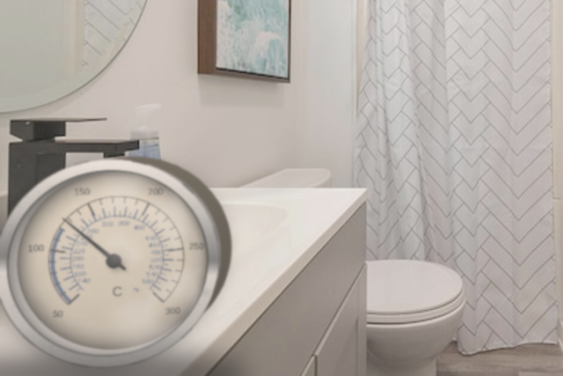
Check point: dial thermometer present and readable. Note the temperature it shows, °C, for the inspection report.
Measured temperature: 130 °C
